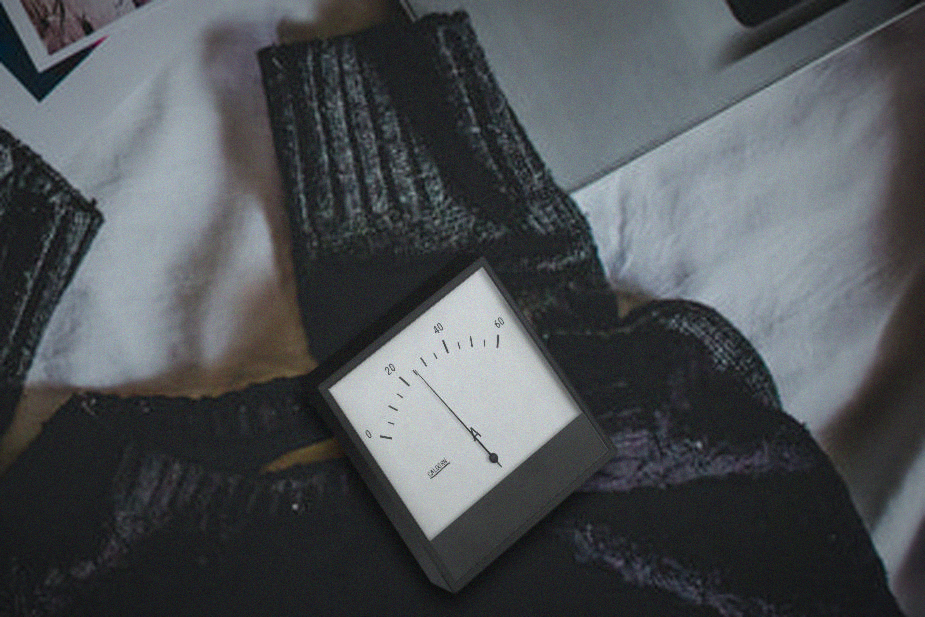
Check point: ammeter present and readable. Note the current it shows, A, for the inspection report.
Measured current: 25 A
